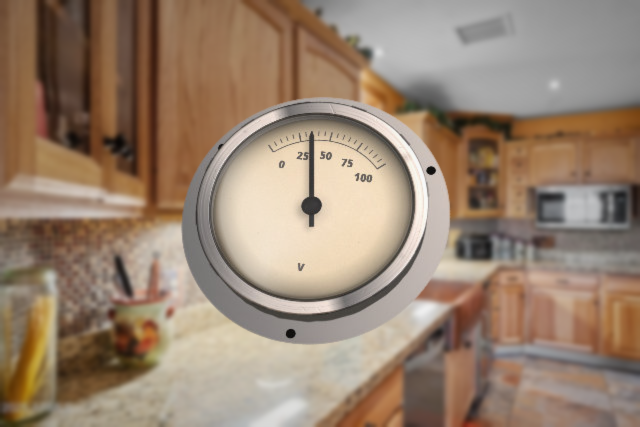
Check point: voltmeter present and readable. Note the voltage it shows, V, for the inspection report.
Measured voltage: 35 V
